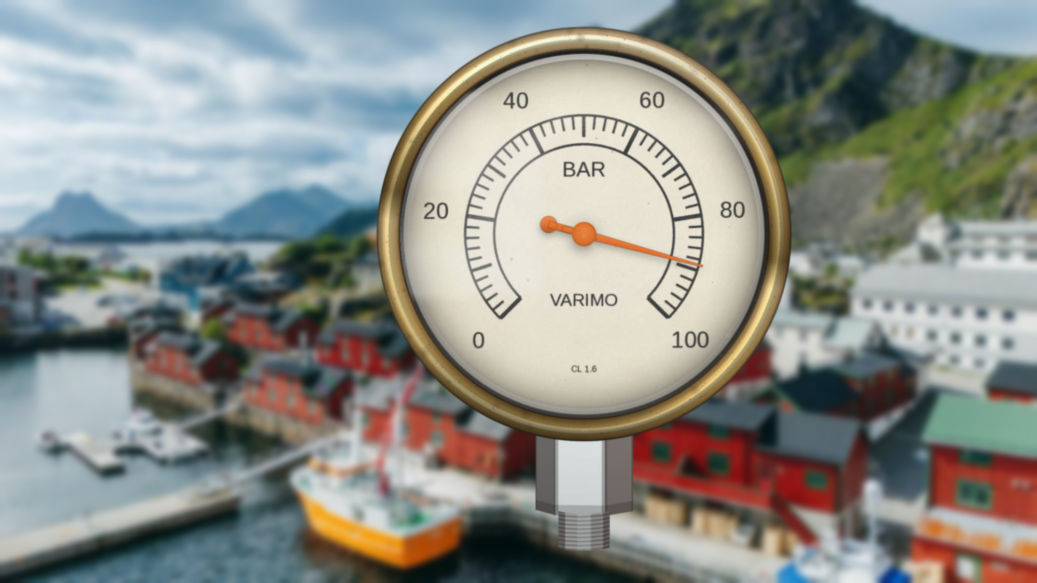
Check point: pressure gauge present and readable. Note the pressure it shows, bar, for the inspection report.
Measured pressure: 89 bar
